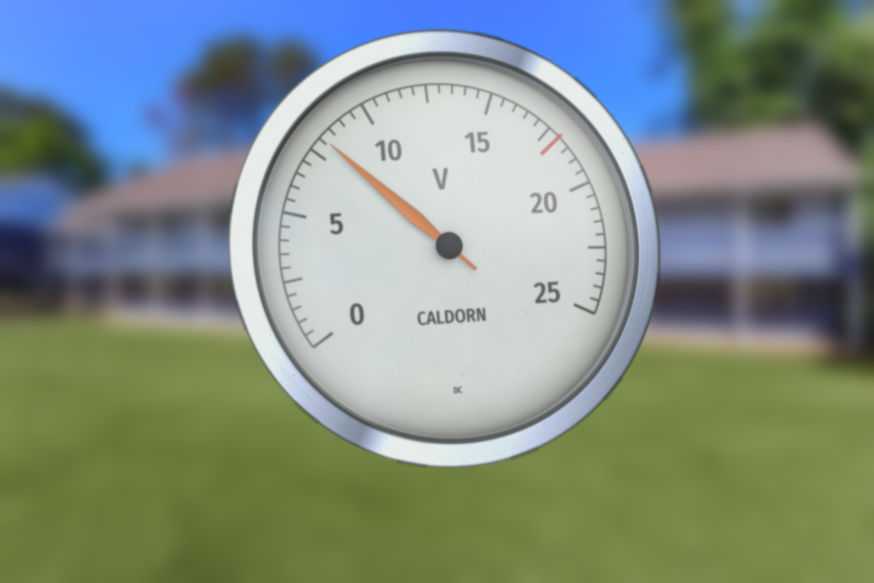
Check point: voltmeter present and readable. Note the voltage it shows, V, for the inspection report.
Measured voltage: 8 V
